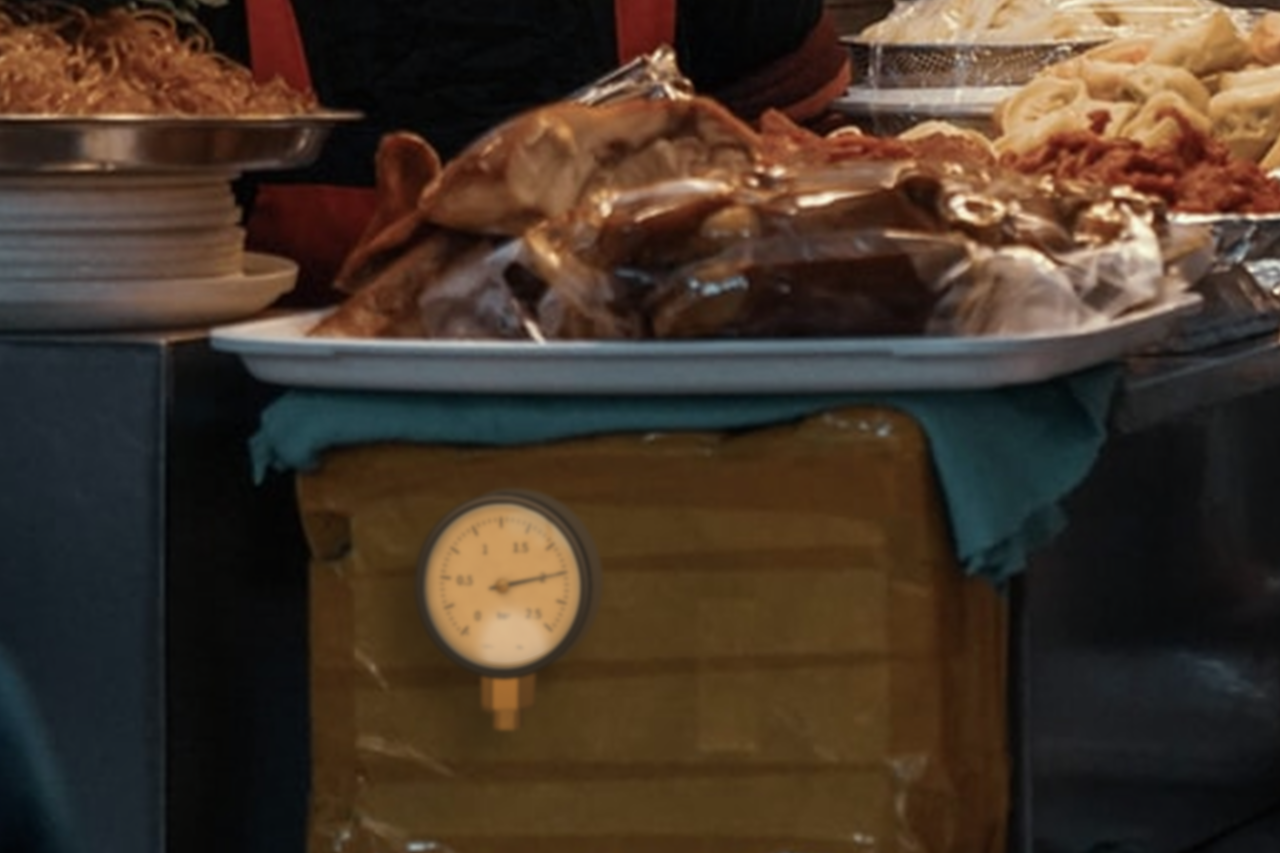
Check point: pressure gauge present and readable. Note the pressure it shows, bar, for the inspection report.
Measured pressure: 2 bar
